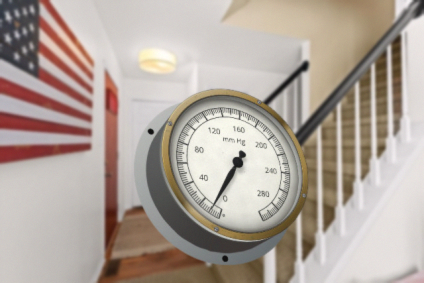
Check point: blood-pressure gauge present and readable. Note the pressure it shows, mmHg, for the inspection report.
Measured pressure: 10 mmHg
